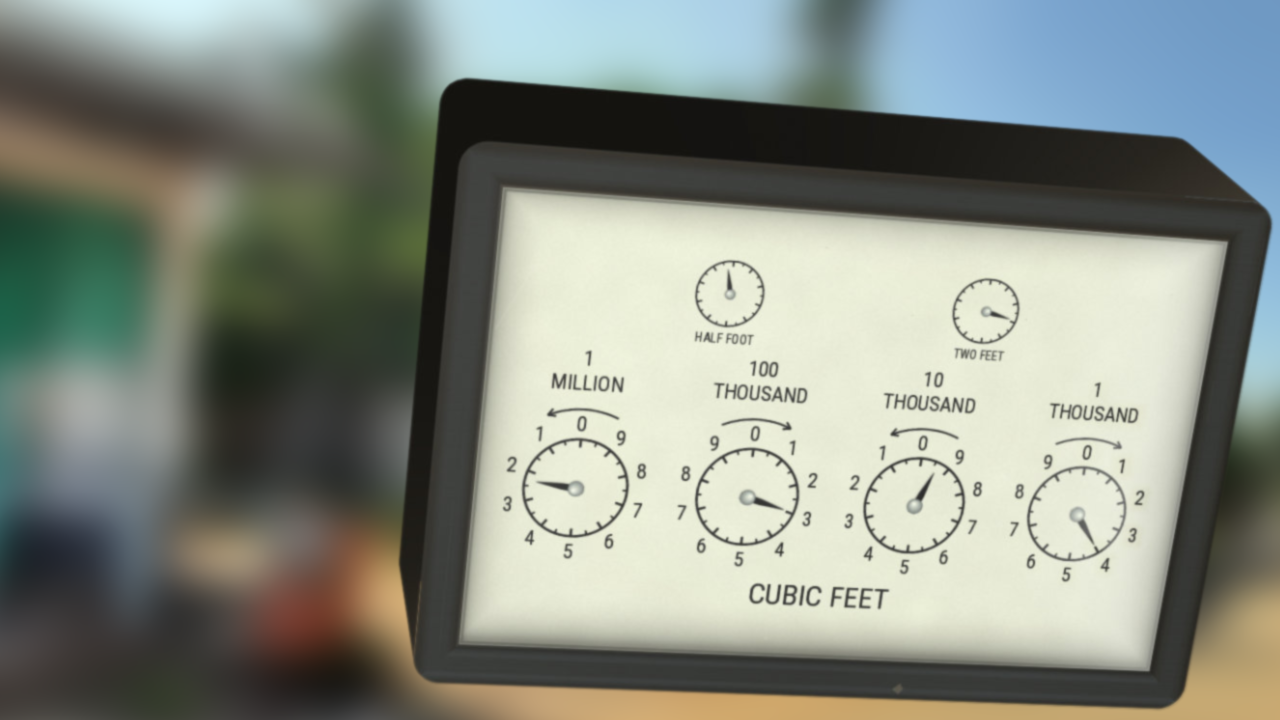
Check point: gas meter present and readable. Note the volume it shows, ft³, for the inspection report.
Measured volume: 229400 ft³
